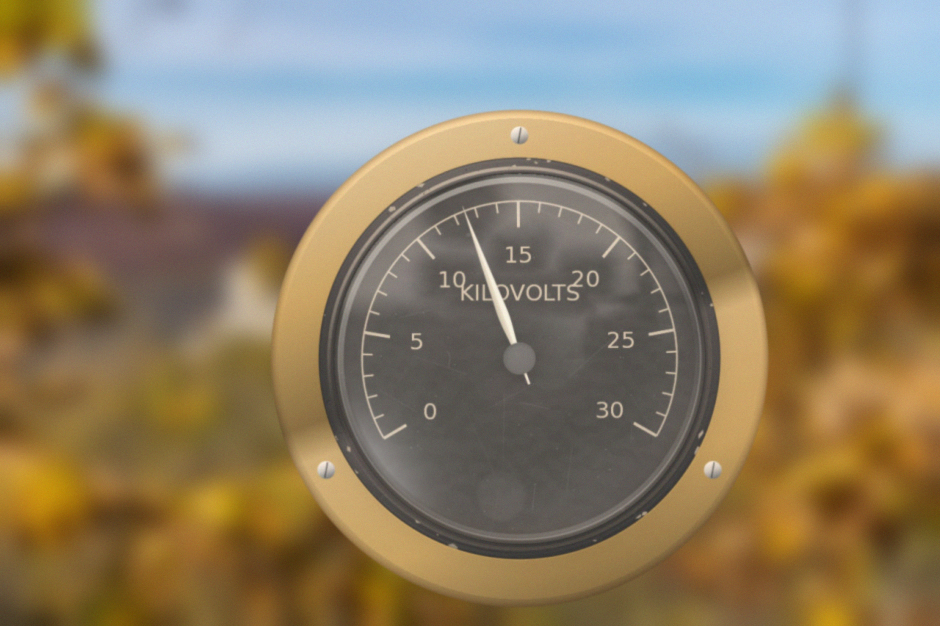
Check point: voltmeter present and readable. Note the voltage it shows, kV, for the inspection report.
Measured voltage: 12.5 kV
